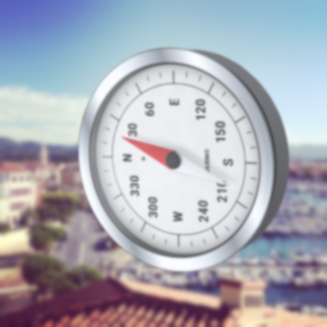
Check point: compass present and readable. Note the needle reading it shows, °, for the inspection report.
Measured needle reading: 20 °
